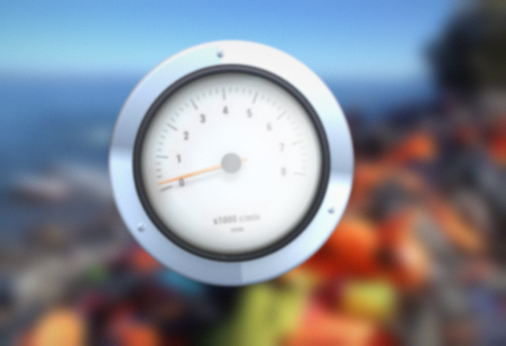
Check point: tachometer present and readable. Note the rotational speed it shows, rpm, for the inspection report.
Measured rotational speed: 200 rpm
